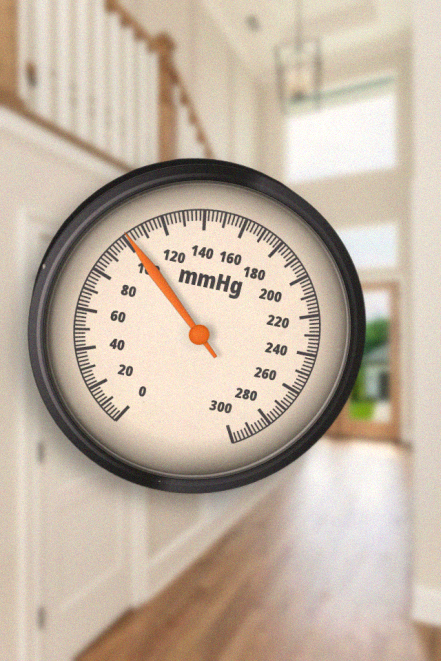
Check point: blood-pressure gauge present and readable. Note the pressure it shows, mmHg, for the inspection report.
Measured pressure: 102 mmHg
